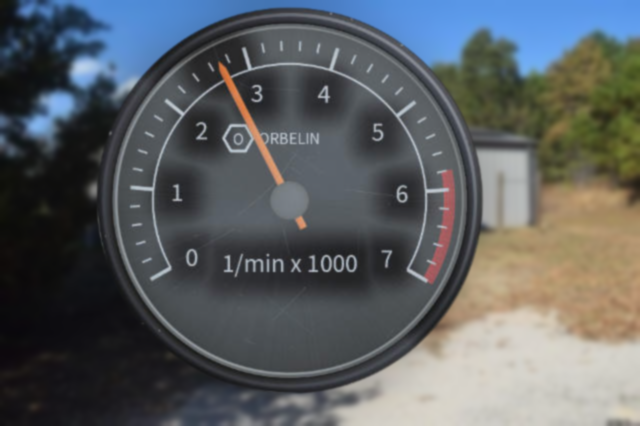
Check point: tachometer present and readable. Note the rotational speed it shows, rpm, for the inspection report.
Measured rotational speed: 2700 rpm
